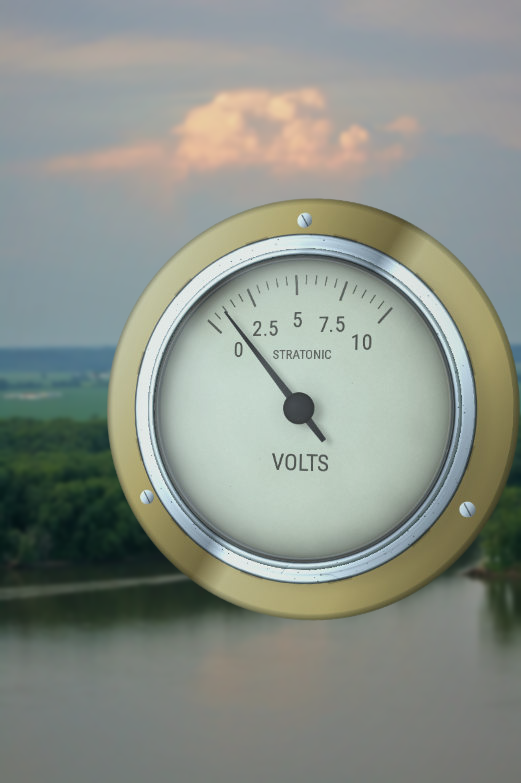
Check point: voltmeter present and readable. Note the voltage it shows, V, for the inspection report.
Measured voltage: 1 V
